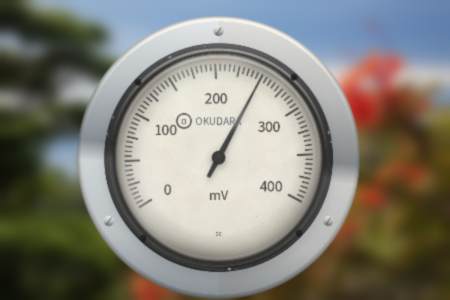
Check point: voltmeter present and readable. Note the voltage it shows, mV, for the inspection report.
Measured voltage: 250 mV
